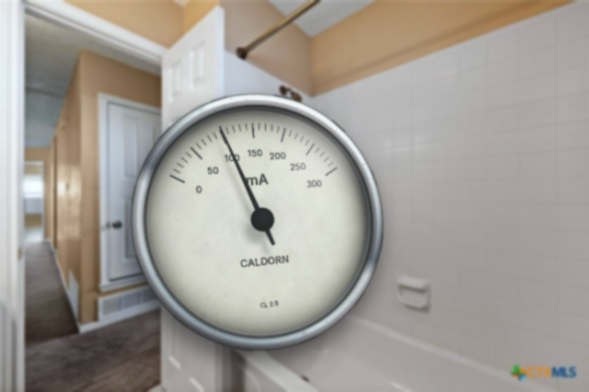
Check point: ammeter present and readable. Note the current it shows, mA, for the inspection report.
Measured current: 100 mA
